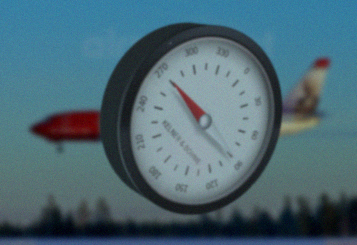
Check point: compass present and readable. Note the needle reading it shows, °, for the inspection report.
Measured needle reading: 270 °
